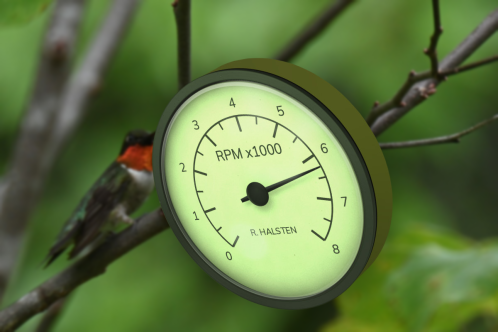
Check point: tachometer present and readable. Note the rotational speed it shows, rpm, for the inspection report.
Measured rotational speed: 6250 rpm
